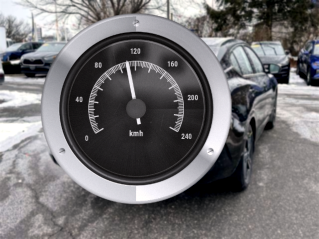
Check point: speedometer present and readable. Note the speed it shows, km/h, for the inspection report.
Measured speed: 110 km/h
